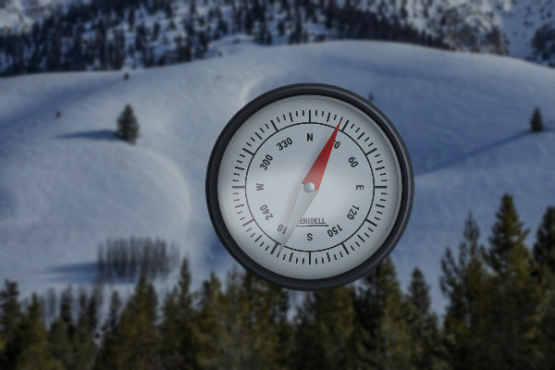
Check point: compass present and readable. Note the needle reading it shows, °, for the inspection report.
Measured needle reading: 25 °
